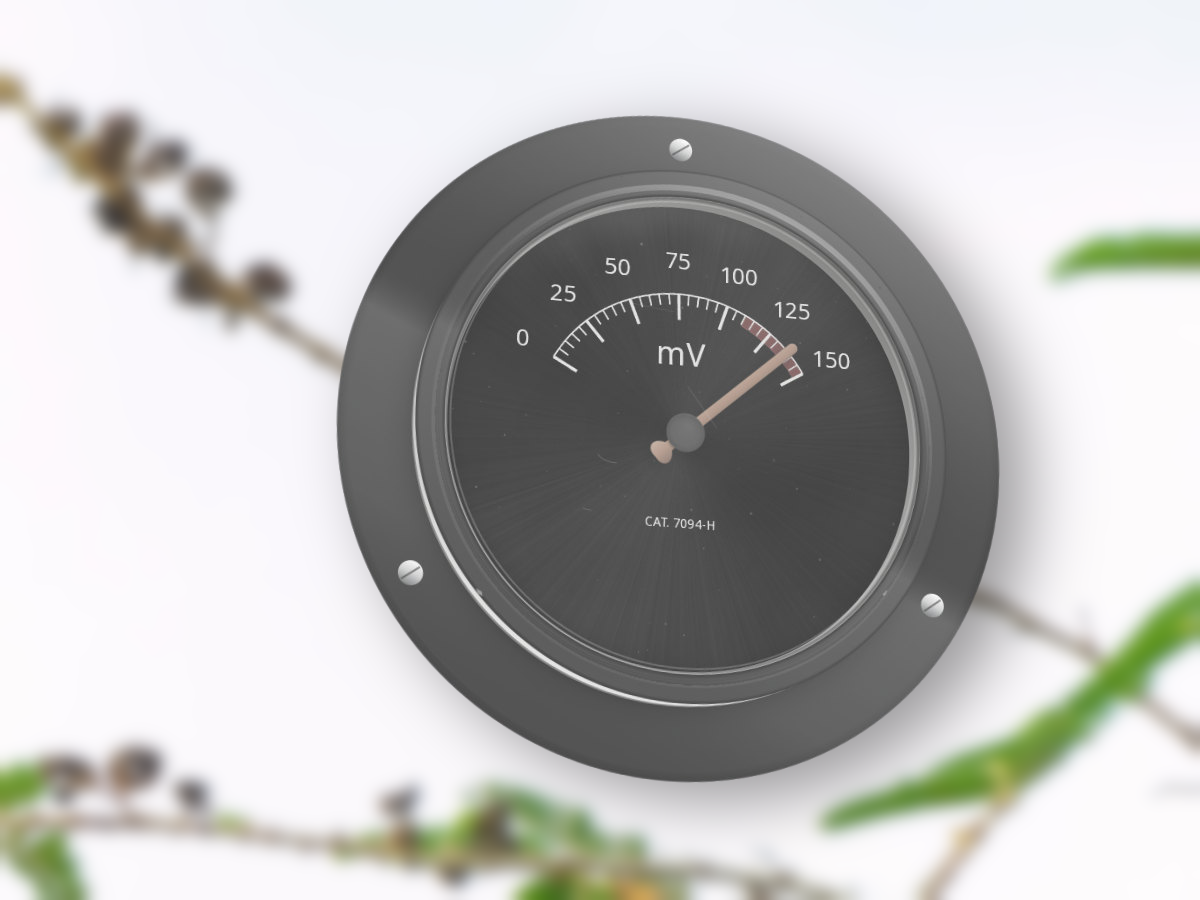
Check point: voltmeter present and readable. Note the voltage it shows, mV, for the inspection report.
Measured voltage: 137.5 mV
